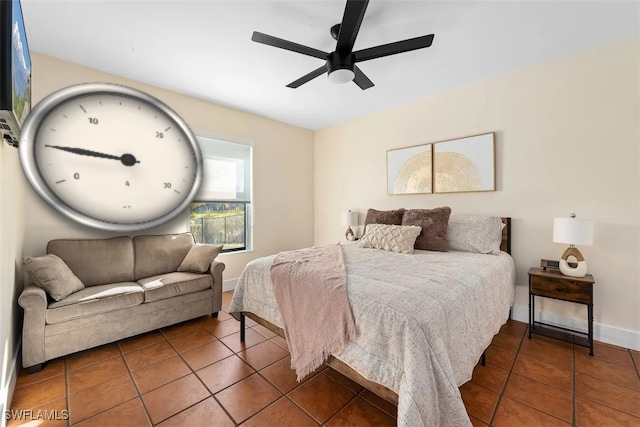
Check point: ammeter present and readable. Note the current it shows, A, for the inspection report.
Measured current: 4 A
